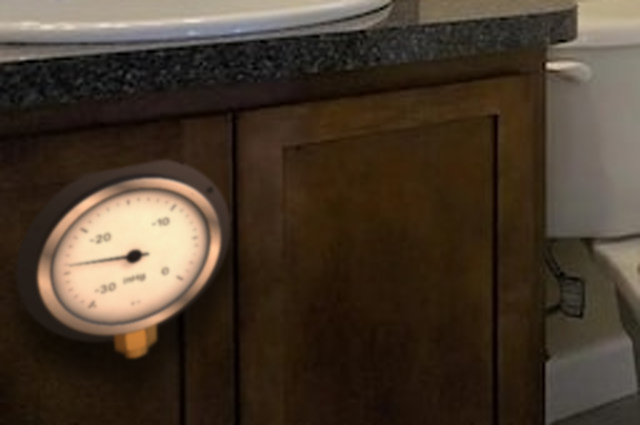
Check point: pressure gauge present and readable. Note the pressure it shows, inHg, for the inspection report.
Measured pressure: -24 inHg
